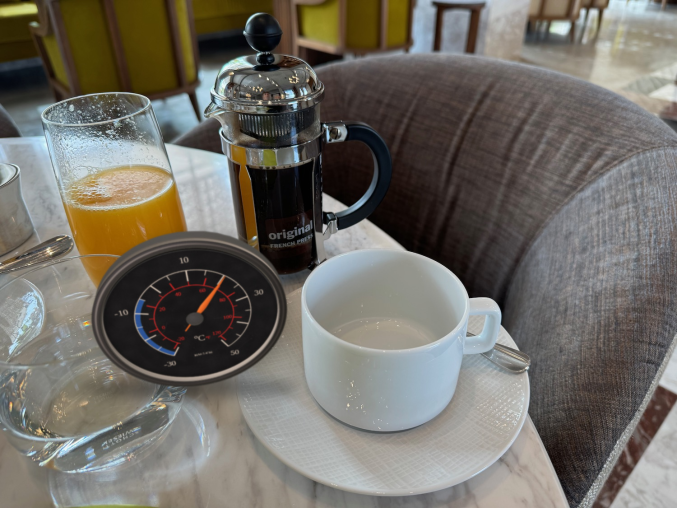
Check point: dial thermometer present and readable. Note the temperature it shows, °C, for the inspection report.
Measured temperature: 20 °C
